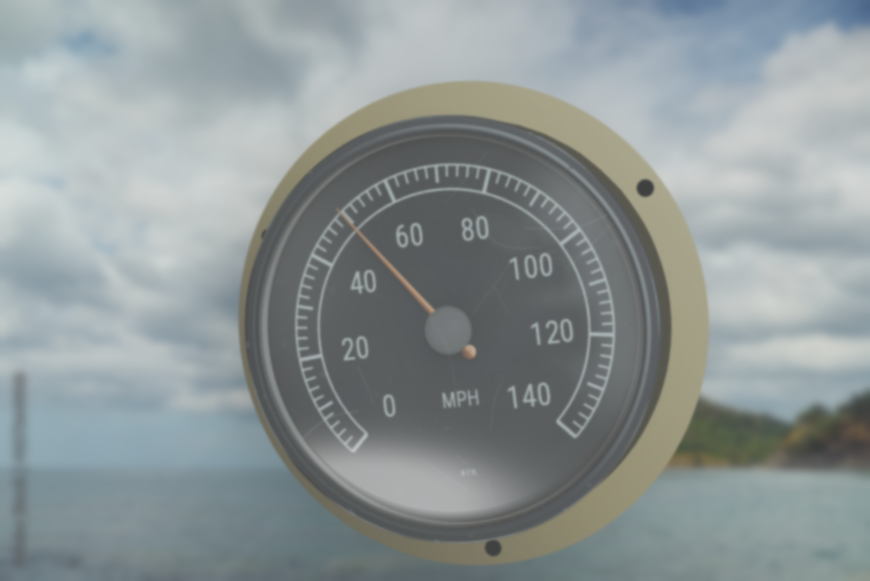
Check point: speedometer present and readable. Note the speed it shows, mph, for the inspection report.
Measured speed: 50 mph
